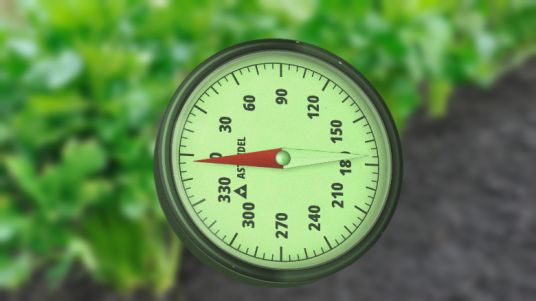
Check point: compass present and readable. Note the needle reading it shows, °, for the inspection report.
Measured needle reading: 355 °
